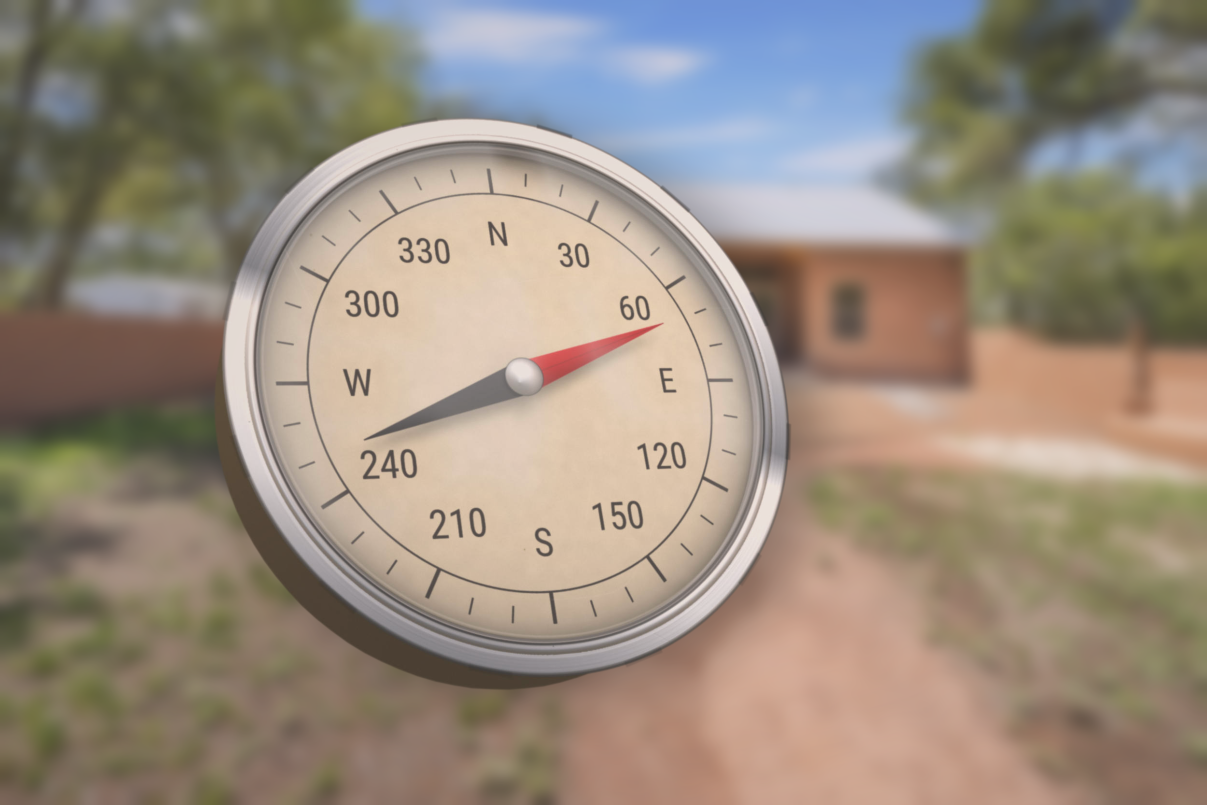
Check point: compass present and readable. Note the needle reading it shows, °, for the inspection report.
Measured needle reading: 70 °
